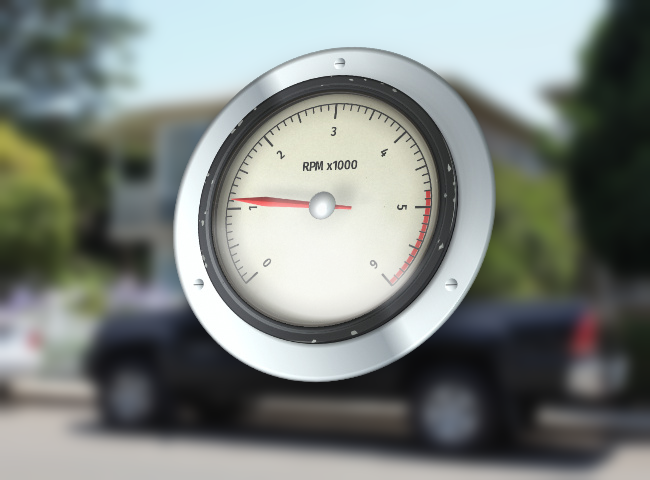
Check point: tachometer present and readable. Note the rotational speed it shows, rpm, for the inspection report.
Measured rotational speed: 1100 rpm
